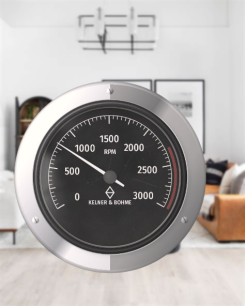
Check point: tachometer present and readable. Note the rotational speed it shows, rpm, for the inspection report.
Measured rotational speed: 800 rpm
